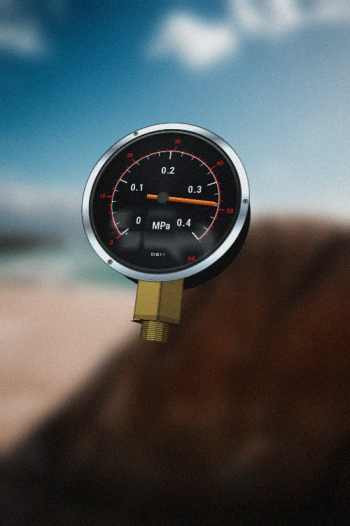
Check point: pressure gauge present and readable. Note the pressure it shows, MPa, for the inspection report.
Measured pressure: 0.34 MPa
